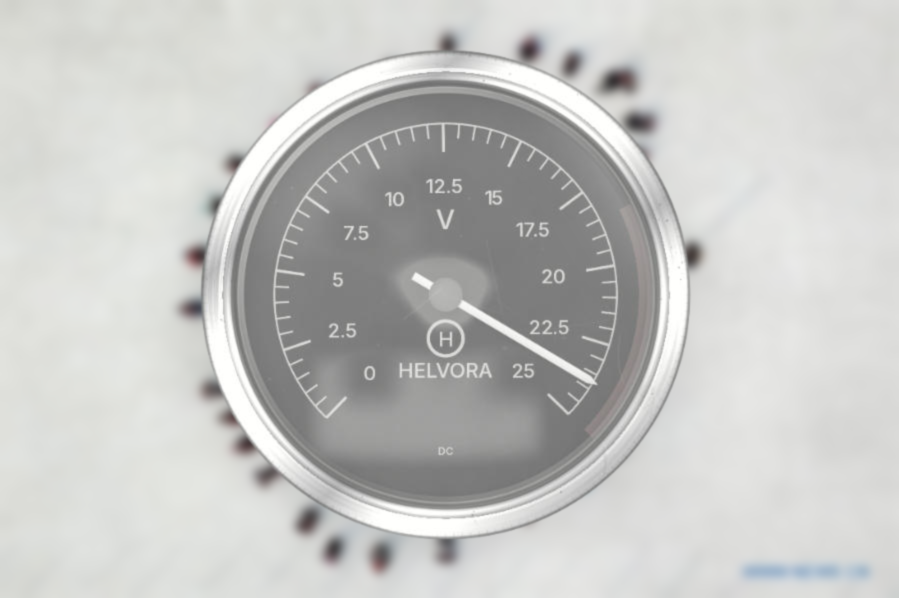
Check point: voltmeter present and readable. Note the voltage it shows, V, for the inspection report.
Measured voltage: 23.75 V
